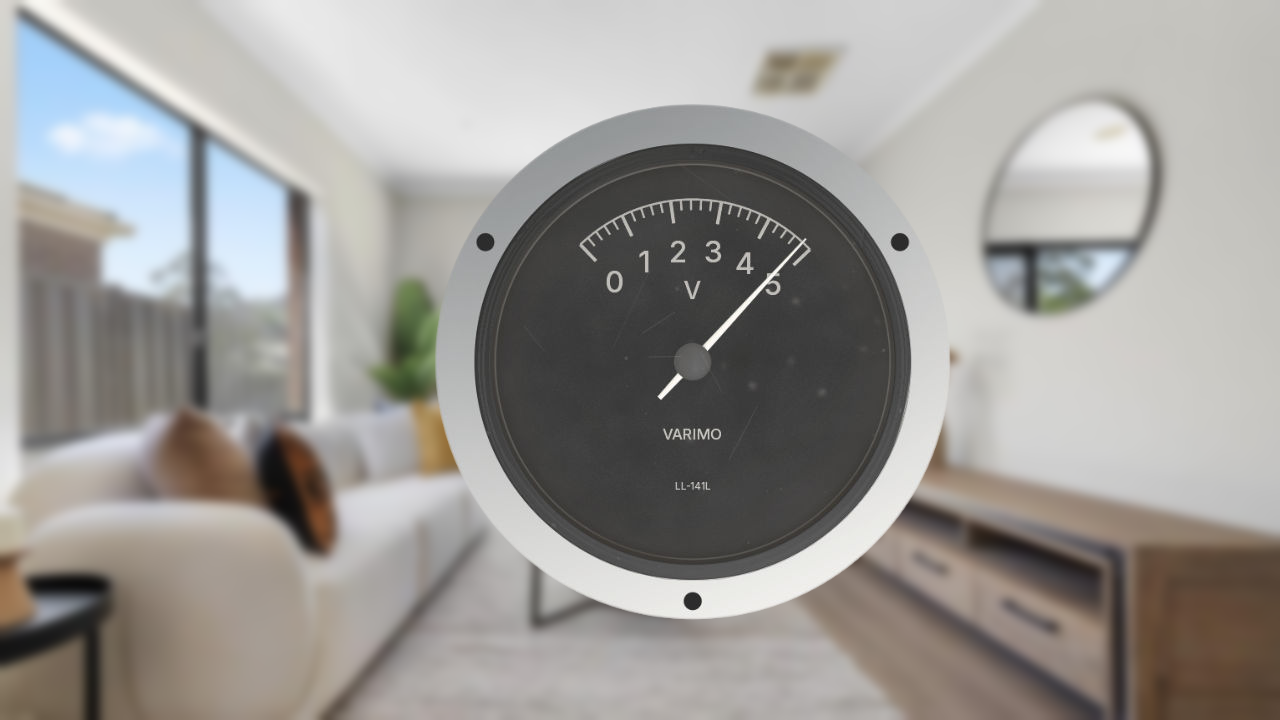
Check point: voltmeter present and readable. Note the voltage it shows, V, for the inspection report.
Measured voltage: 4.8 V
